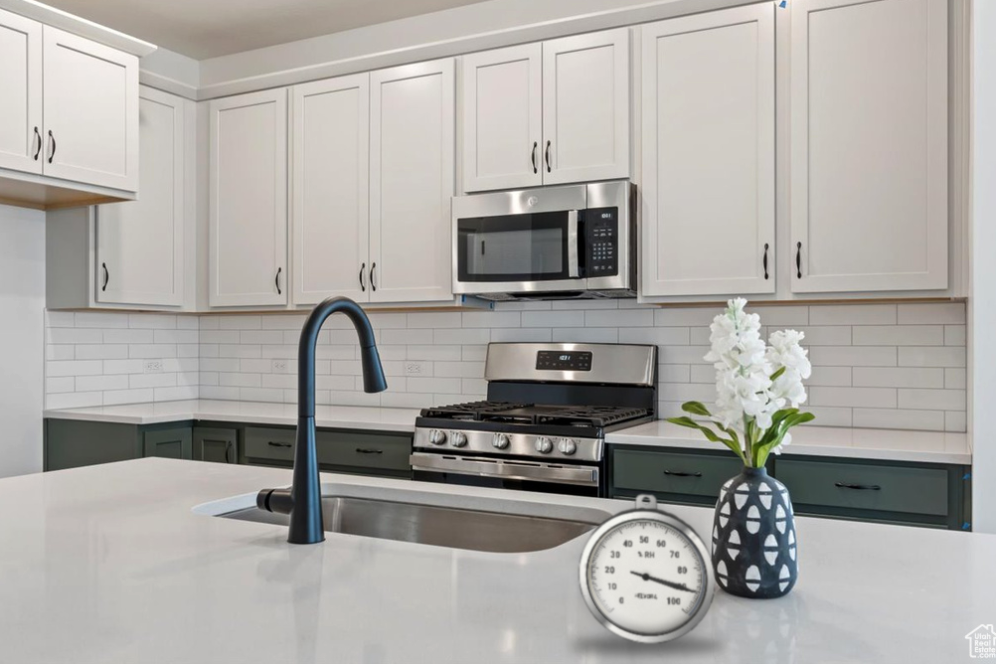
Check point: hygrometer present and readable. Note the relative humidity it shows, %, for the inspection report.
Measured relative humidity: 90 %
